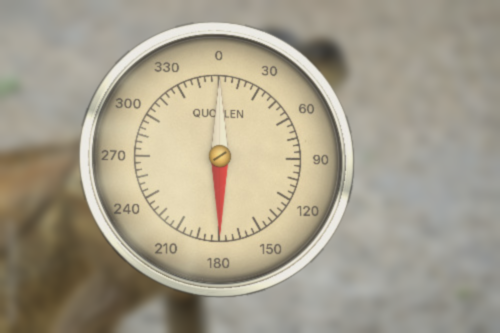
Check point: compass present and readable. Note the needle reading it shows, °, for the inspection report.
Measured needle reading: 180 °
